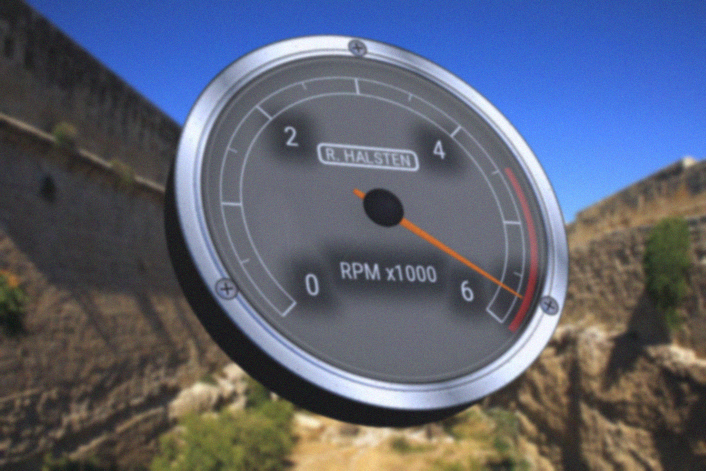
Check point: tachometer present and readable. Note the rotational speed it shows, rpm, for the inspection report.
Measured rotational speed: 5750 rpm
